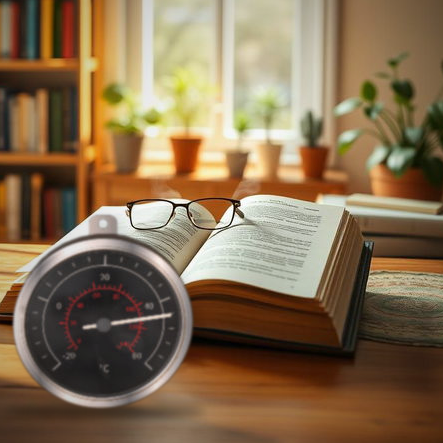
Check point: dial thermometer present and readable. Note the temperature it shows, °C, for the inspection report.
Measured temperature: 44 °C
